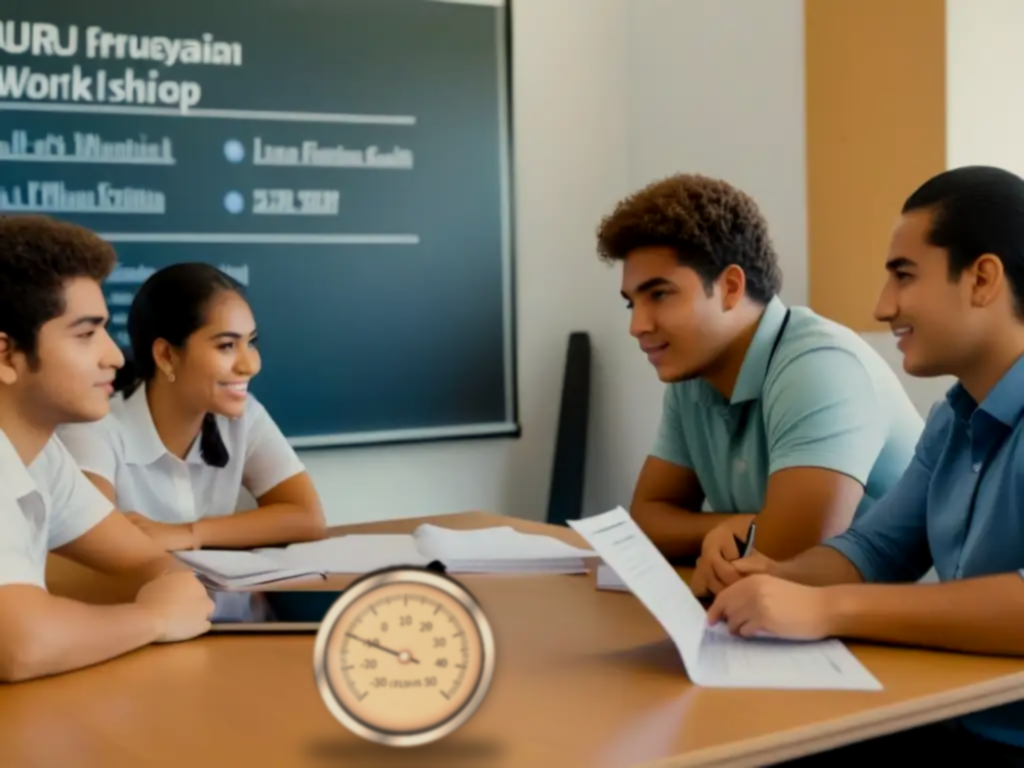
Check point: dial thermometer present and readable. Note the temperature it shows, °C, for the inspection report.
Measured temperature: -10 °C
